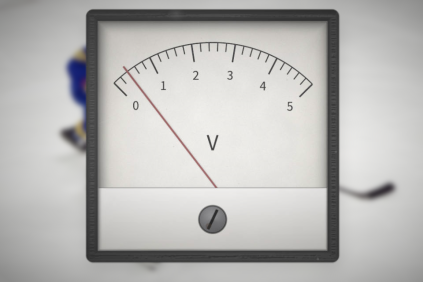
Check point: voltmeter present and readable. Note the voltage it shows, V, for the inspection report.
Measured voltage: 0.4 V
